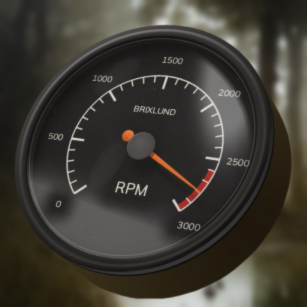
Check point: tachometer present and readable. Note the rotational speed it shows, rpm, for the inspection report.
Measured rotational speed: 2800 rpm
